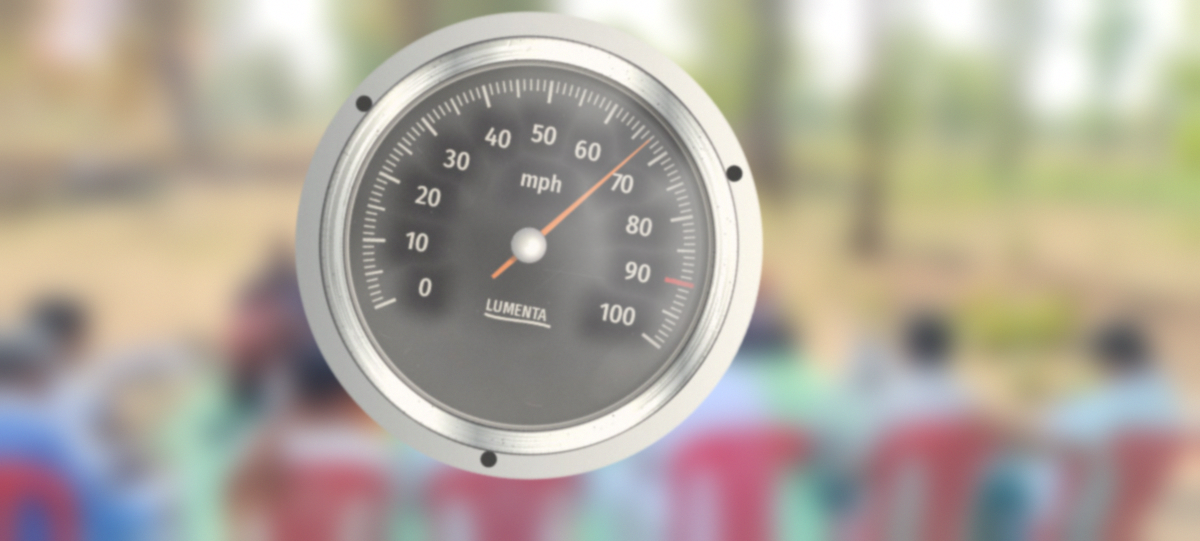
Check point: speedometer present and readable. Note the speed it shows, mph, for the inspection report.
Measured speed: 67 mph
